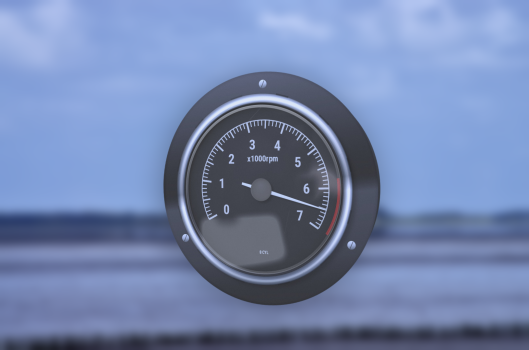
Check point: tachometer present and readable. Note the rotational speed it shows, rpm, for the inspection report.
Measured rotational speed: 6500 rpm
